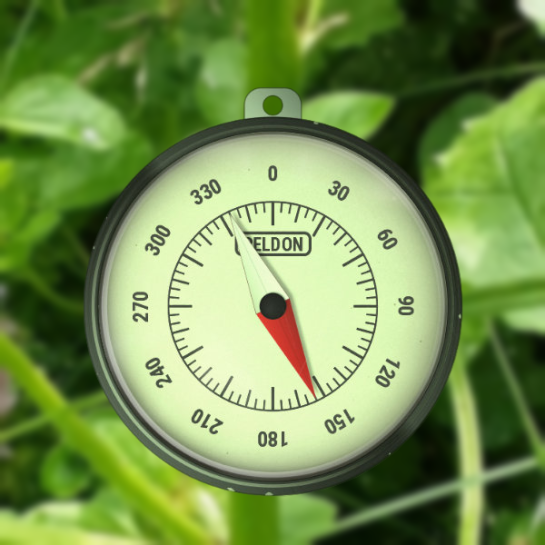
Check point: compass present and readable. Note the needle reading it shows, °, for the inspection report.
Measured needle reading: 155 °
